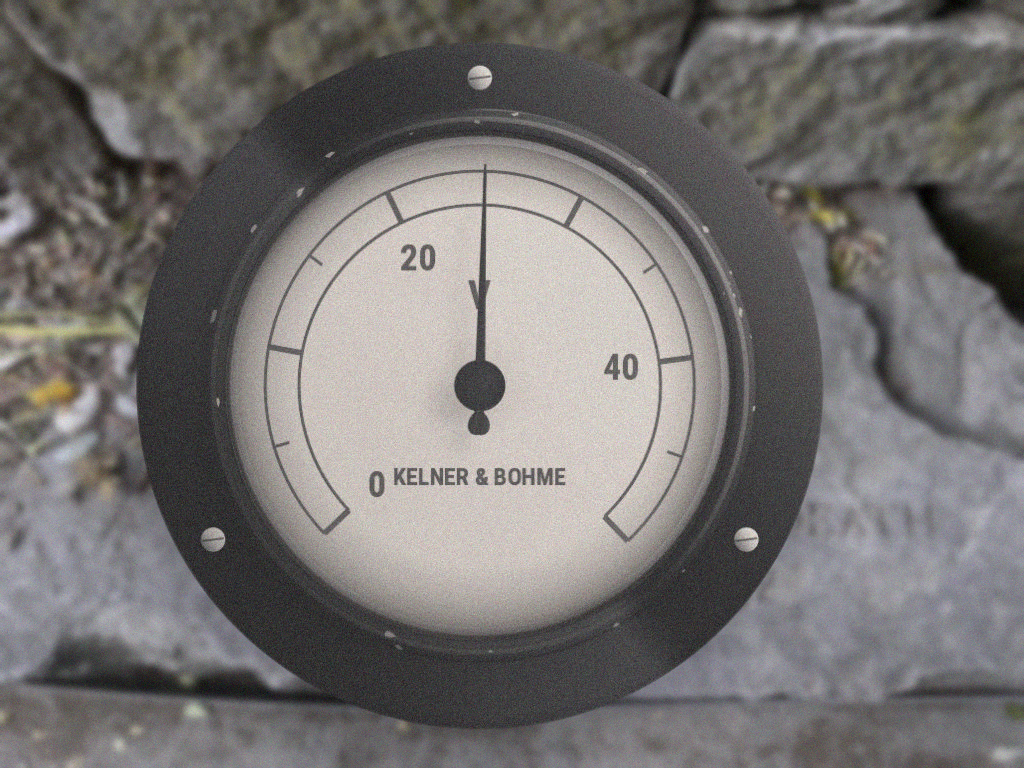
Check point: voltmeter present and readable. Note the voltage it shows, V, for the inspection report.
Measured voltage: 25 V
